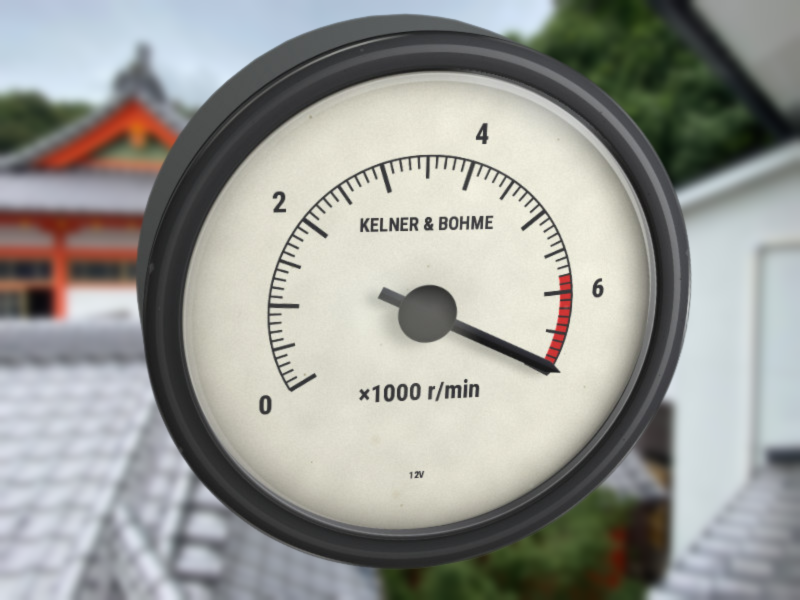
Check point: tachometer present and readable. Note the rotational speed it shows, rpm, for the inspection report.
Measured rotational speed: 6900 rpm
